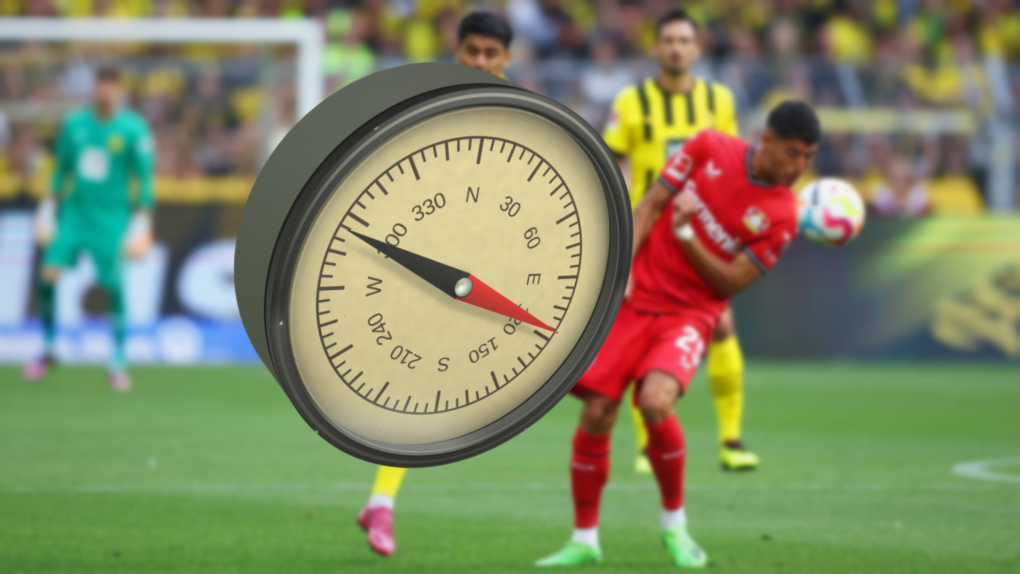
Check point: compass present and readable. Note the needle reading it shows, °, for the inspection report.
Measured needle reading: 115 °
